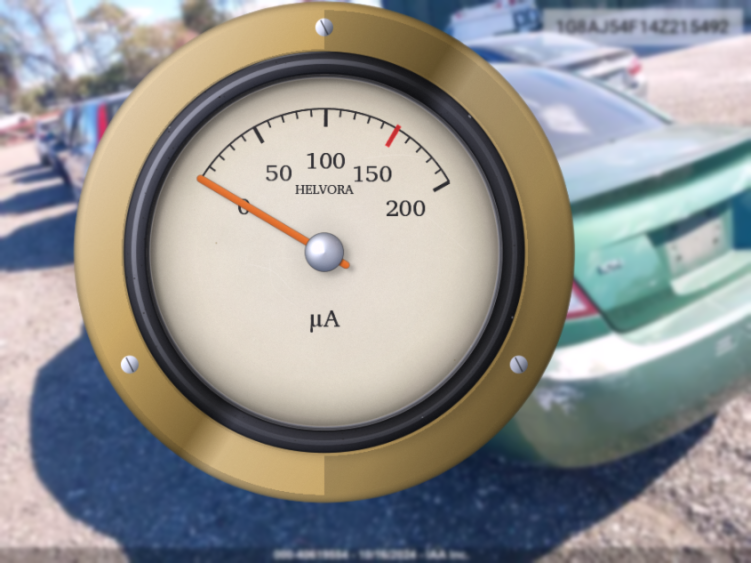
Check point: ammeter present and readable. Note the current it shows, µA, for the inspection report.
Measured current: 0 µA
